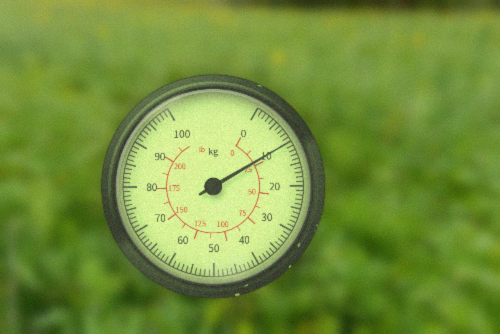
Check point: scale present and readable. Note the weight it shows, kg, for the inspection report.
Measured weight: 10 kg
